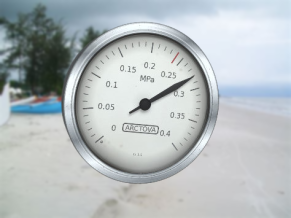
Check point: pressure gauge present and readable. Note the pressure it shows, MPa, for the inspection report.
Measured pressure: 0.28 MPa
